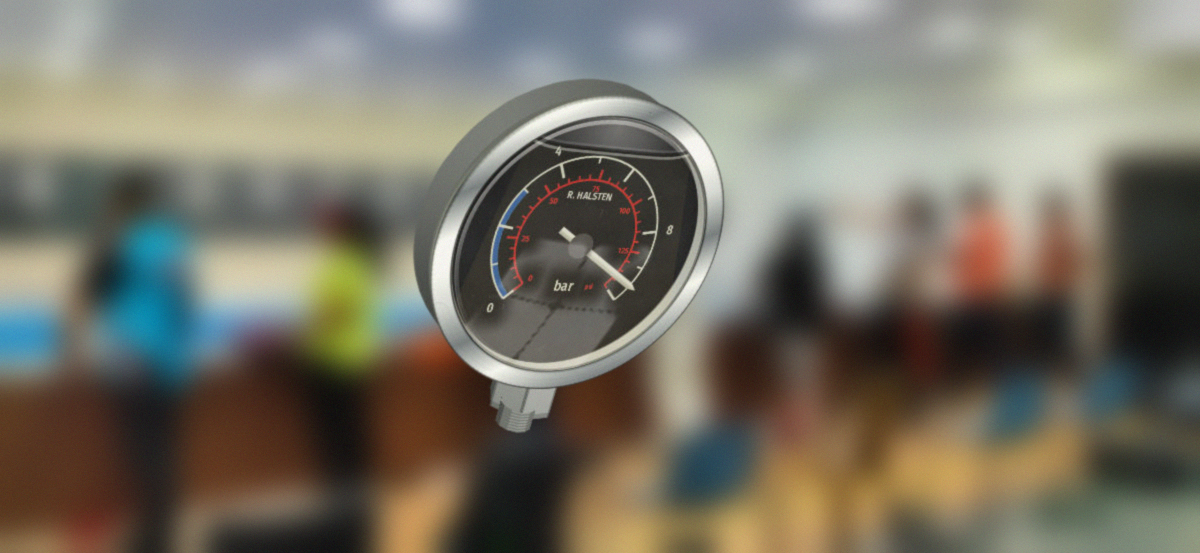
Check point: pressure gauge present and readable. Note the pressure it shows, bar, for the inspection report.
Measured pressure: 9.5 bar
